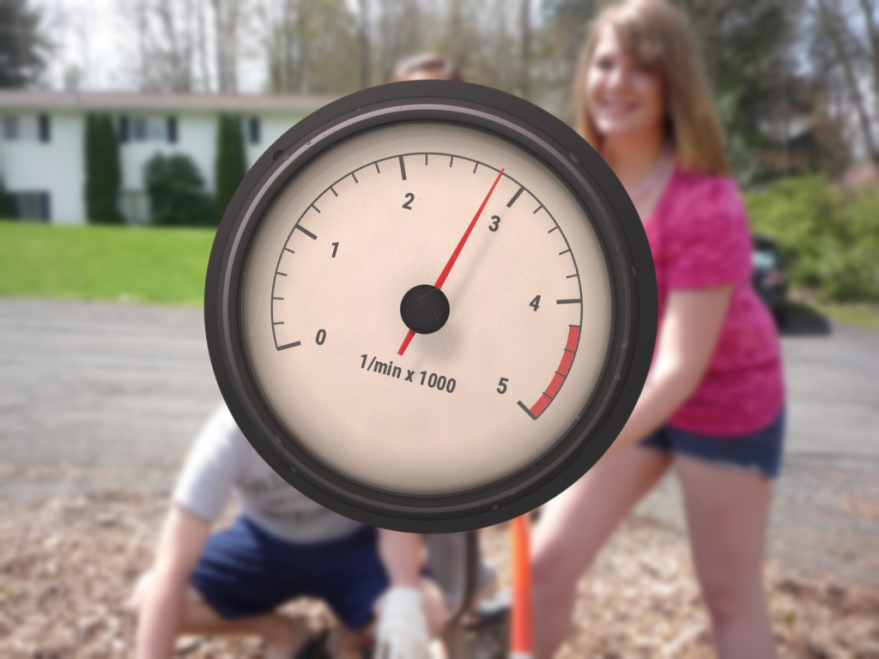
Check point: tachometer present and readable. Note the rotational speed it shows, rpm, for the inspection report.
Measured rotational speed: 2800 rpm
